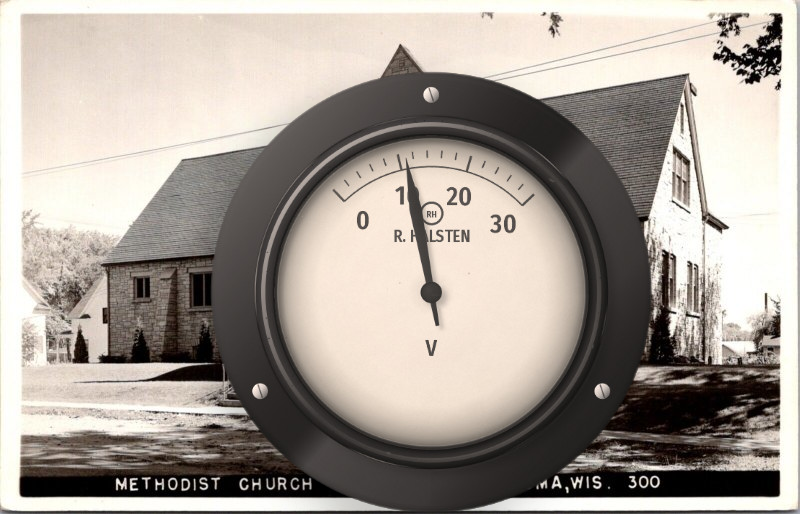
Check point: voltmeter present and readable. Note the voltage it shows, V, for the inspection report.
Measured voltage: 11 V
